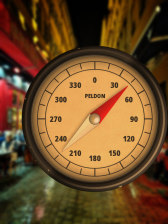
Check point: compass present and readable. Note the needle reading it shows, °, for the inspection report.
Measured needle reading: 45 °
